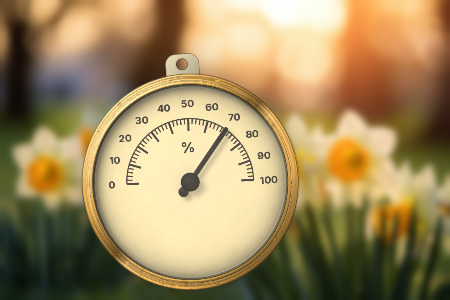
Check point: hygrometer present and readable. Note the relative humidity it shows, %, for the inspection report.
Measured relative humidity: 70 %
